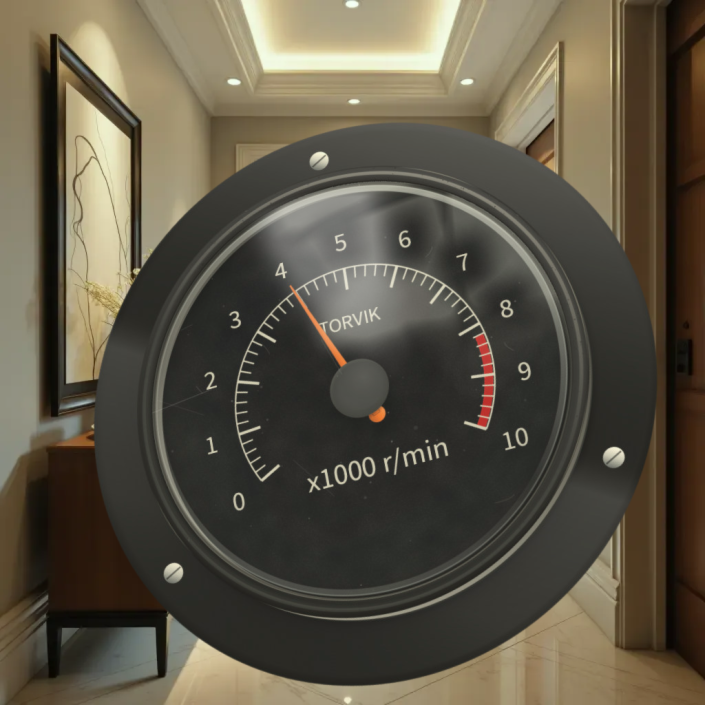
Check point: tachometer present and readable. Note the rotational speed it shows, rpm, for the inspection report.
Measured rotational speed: 4000 rpm
